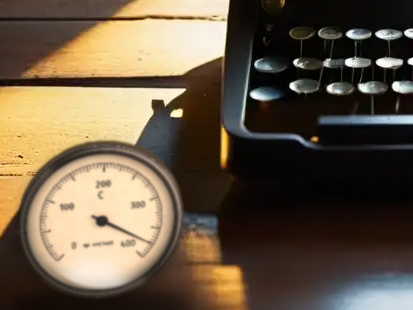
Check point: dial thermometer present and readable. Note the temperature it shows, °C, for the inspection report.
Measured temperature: 375 °C
